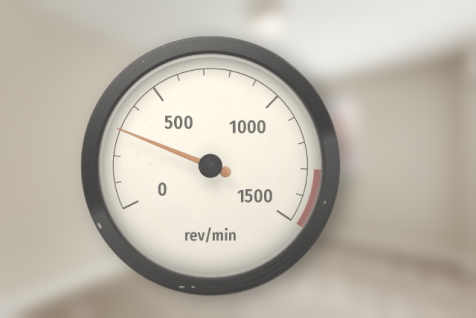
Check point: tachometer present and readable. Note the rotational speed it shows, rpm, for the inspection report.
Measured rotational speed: 300 rpm
